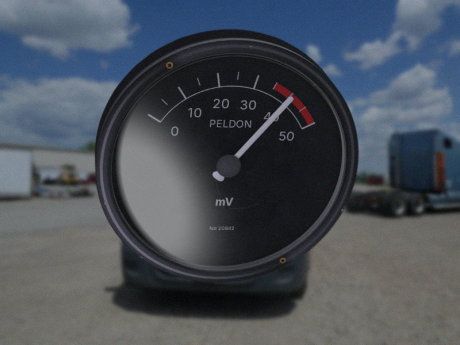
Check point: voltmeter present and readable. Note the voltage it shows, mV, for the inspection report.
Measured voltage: 40 mV
